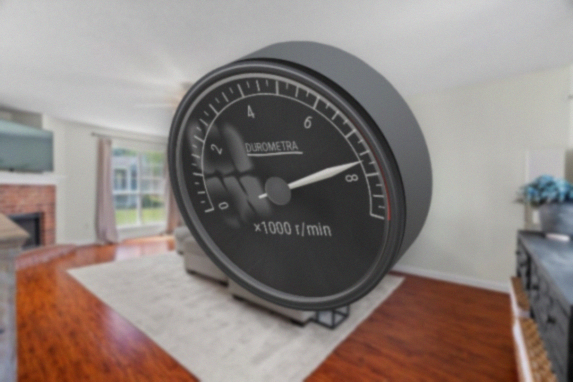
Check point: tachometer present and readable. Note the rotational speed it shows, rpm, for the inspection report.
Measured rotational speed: 7625 rpm
